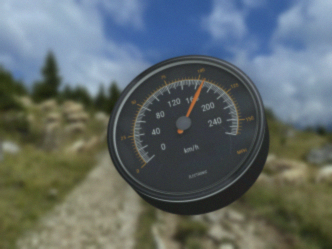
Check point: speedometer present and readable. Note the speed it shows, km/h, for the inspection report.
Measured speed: 170 km/h
